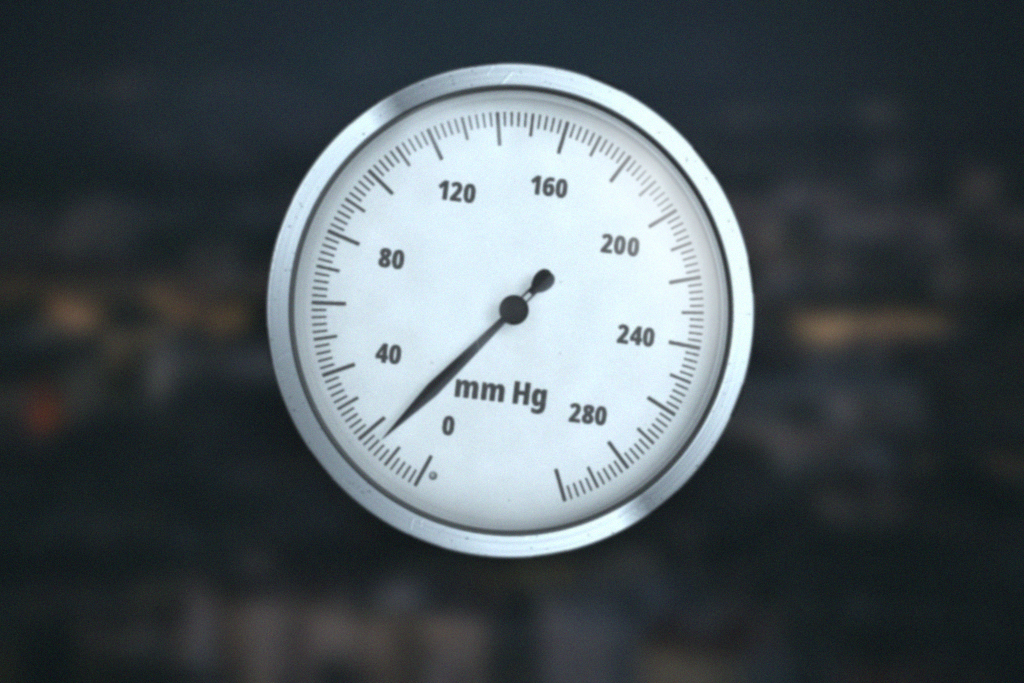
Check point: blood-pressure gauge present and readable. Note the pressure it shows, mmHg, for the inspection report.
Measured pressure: 16 mmHg
